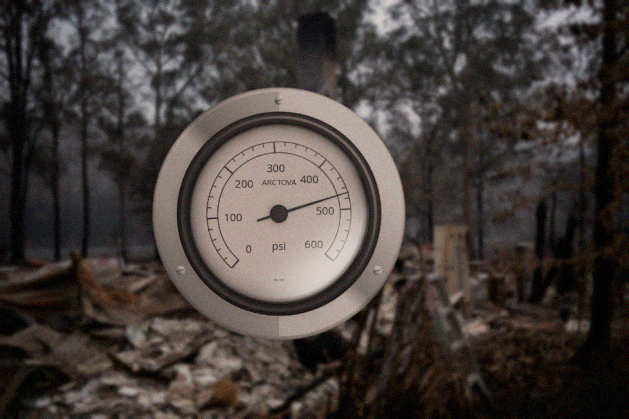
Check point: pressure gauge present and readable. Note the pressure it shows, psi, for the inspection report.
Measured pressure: 470 psi
